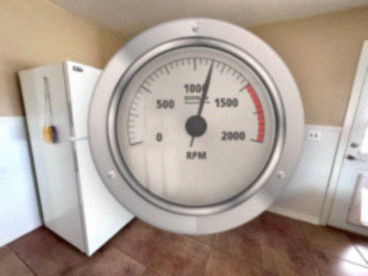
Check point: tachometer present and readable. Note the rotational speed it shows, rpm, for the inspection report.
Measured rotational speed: 1150 rpm
